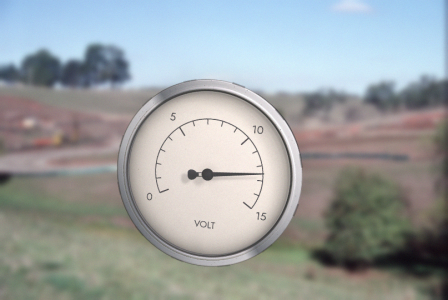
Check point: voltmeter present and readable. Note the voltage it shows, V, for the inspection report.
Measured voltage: 12.5 V
